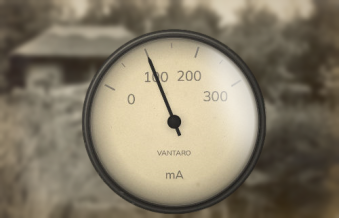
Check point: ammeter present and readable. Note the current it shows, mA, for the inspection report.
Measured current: 100 mA
